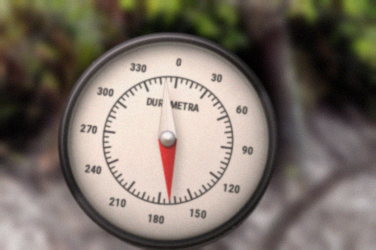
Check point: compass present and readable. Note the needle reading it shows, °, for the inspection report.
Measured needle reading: 170 °
